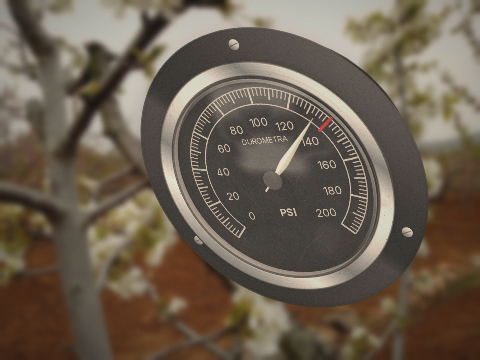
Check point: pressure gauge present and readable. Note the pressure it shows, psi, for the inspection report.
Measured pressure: 134 psi
